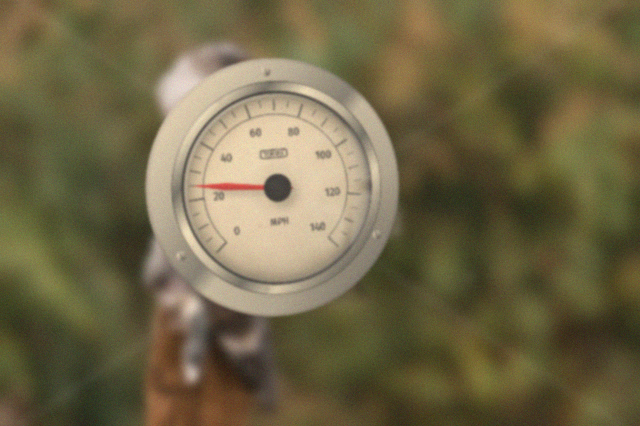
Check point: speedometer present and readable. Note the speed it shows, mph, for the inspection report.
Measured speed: 25 mph
